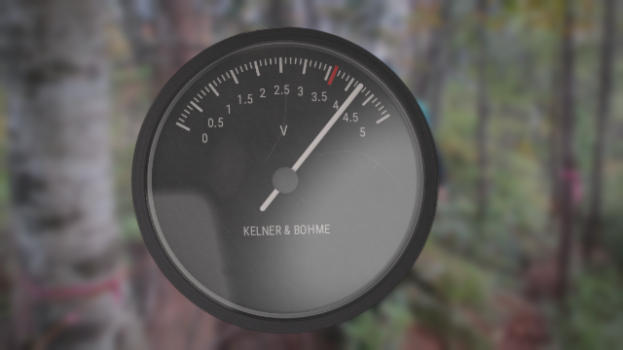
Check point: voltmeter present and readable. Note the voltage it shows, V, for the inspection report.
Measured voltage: 4.2 V
